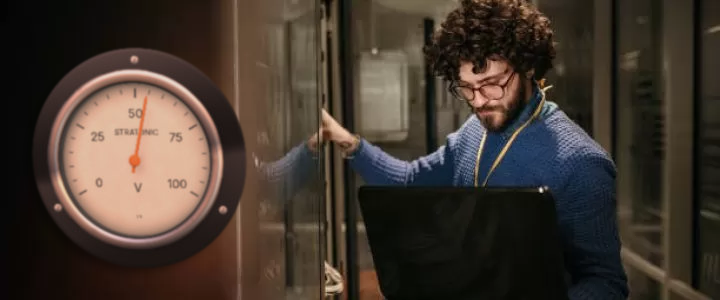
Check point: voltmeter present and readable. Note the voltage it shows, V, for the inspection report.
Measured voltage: 55 V
